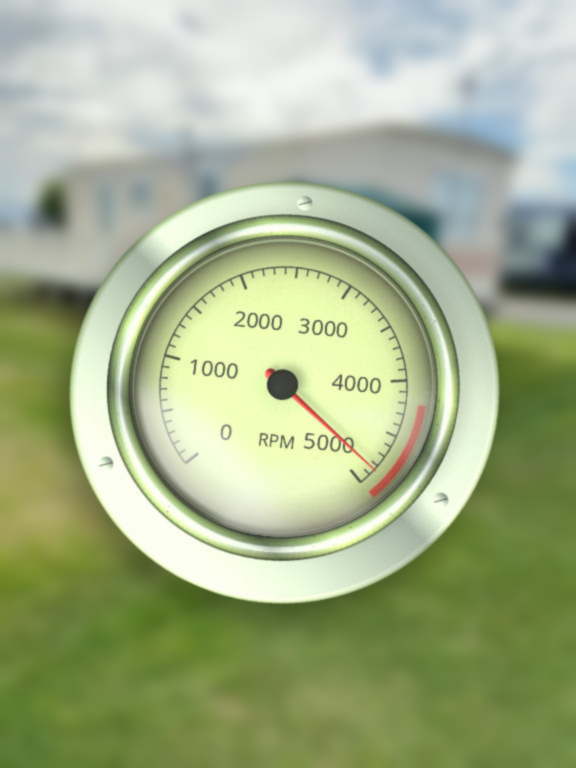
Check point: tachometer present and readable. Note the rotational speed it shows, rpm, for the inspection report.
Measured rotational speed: 4850 rpm
